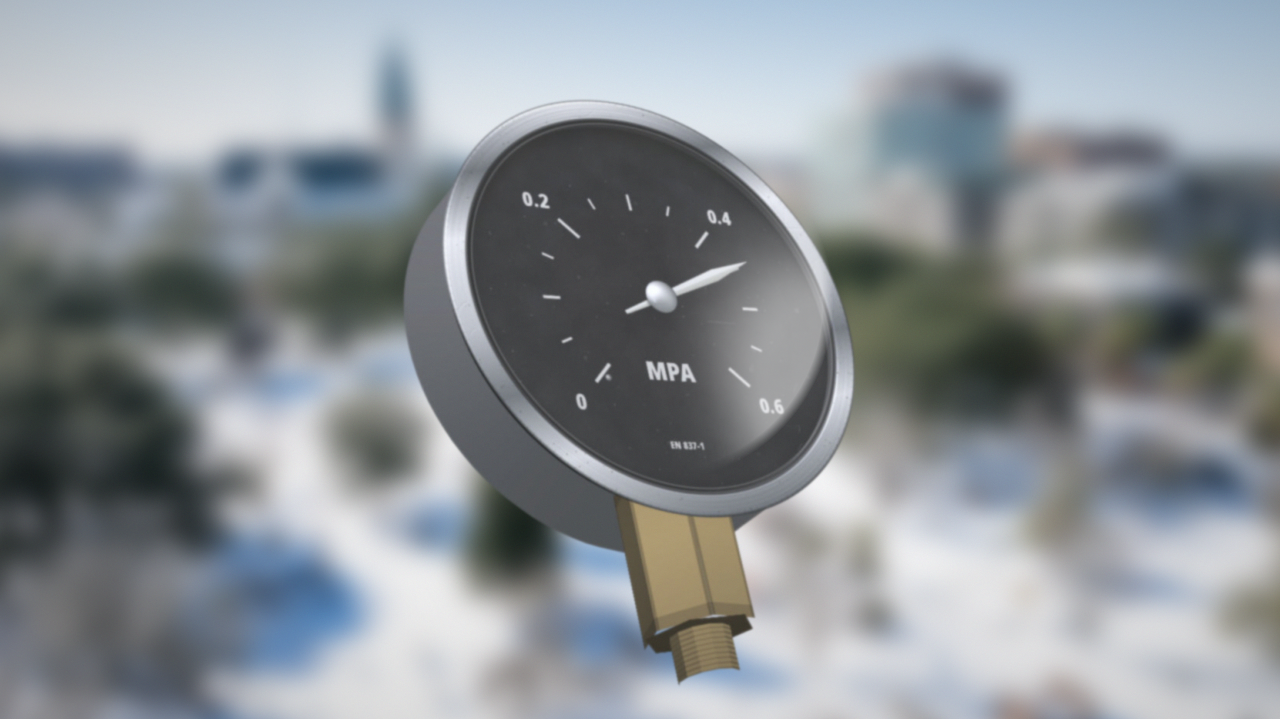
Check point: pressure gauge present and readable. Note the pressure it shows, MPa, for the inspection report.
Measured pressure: 0.45 MPa
